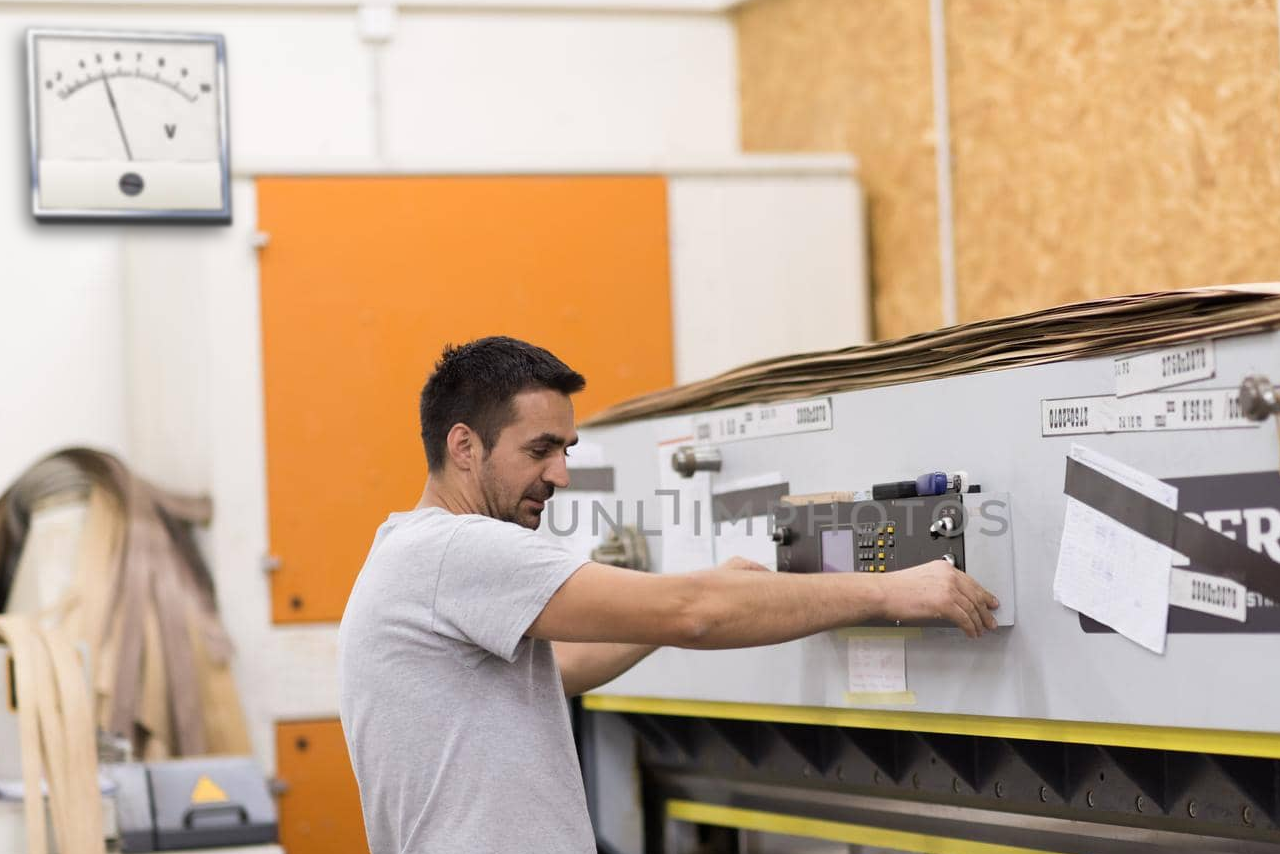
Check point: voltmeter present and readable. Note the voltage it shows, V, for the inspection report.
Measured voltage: 5 V
